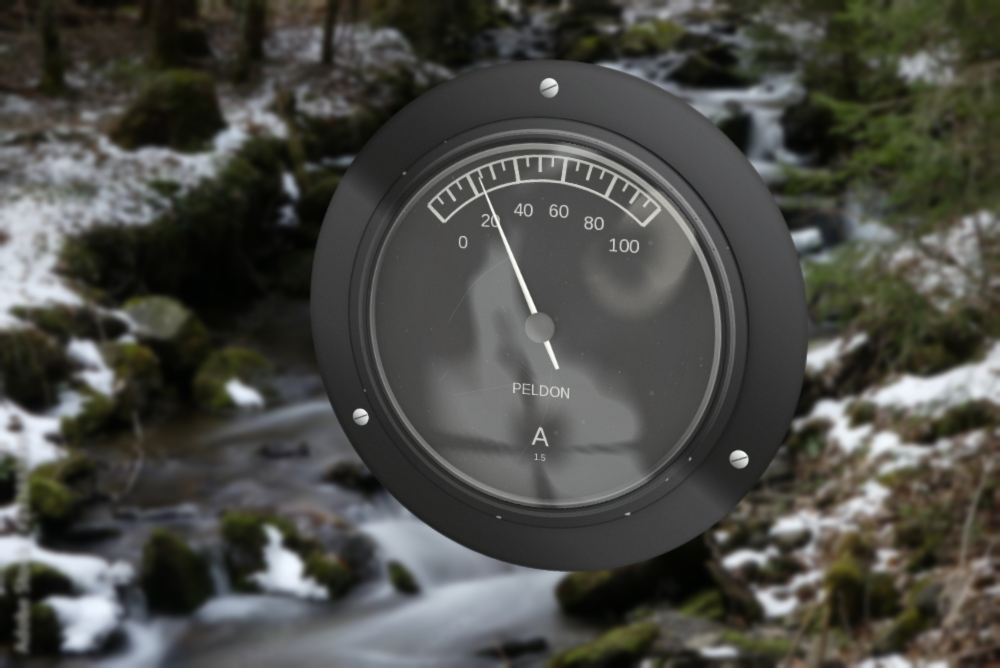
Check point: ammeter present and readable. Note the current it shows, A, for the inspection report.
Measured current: 25 A
